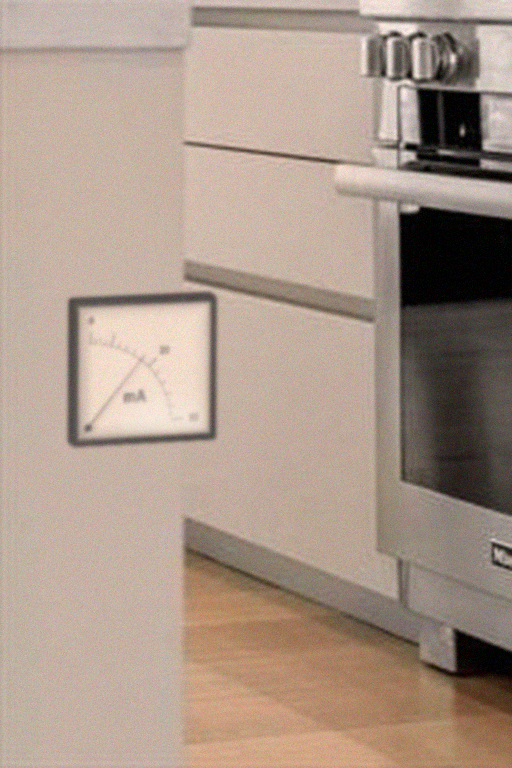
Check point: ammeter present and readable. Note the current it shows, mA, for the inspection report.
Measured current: 18 mA
